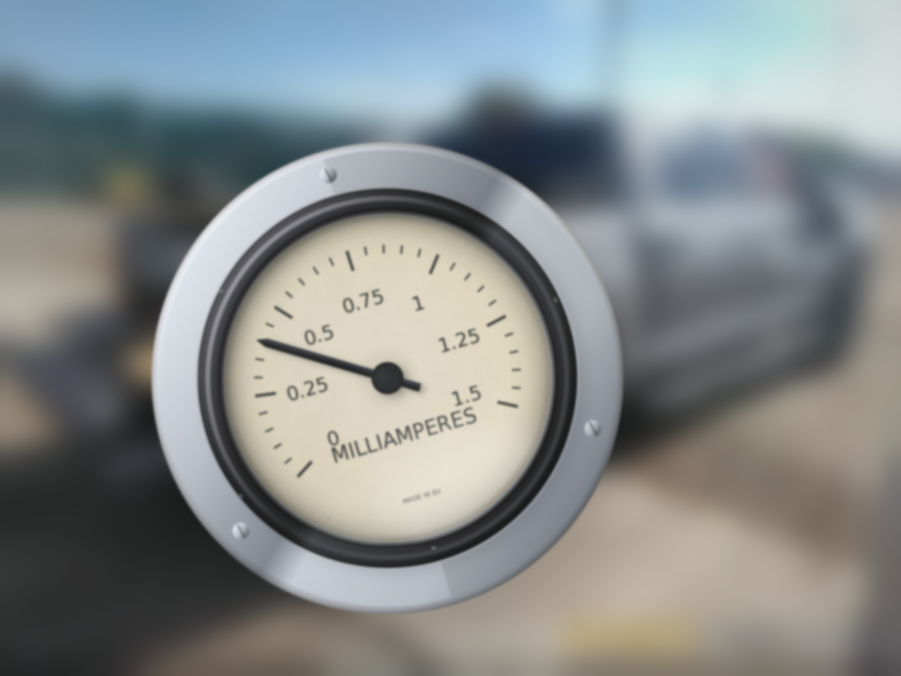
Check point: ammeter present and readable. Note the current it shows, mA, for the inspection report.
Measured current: 0.4 mA
